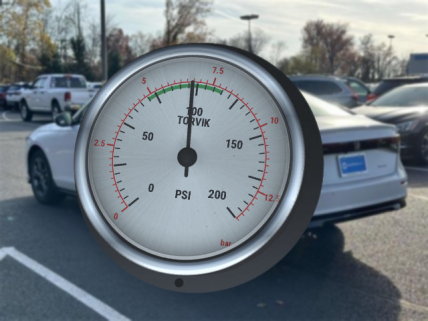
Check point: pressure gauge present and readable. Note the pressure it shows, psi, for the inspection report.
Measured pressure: 97.5 psi
